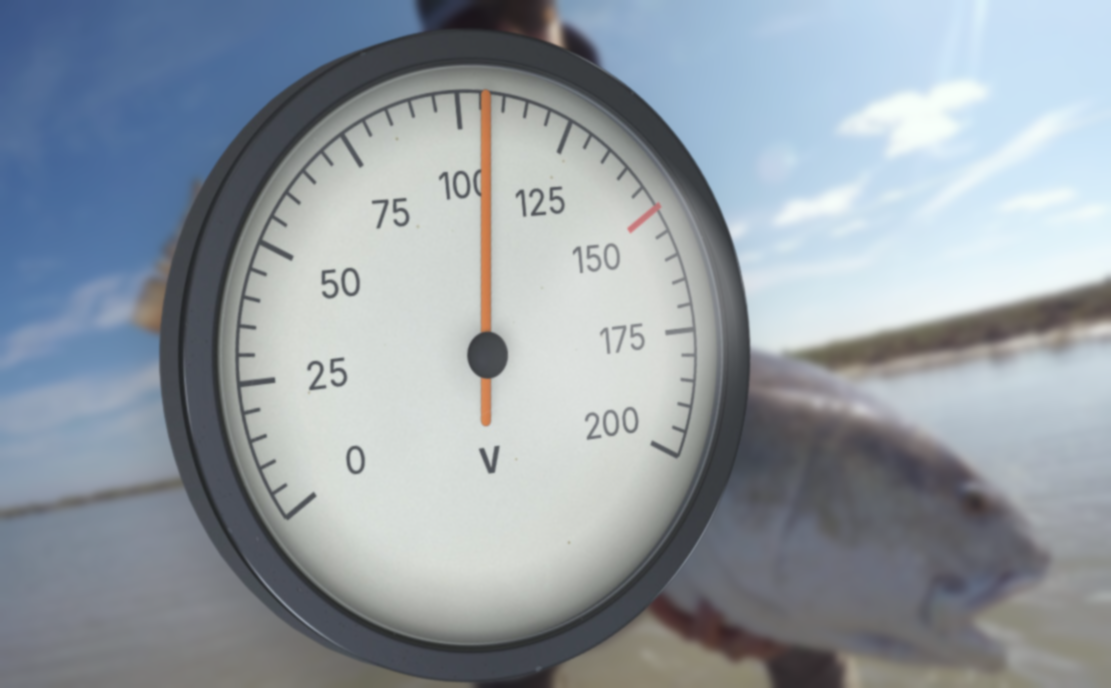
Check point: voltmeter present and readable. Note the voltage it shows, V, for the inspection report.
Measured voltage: 105 V
